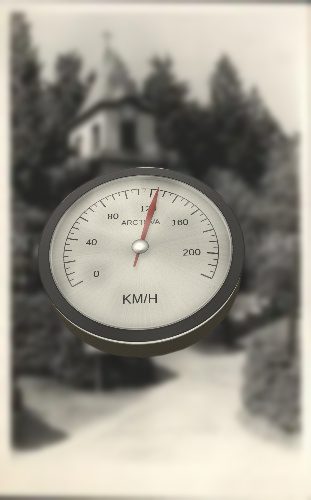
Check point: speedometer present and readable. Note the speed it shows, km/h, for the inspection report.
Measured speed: 125 km/h
